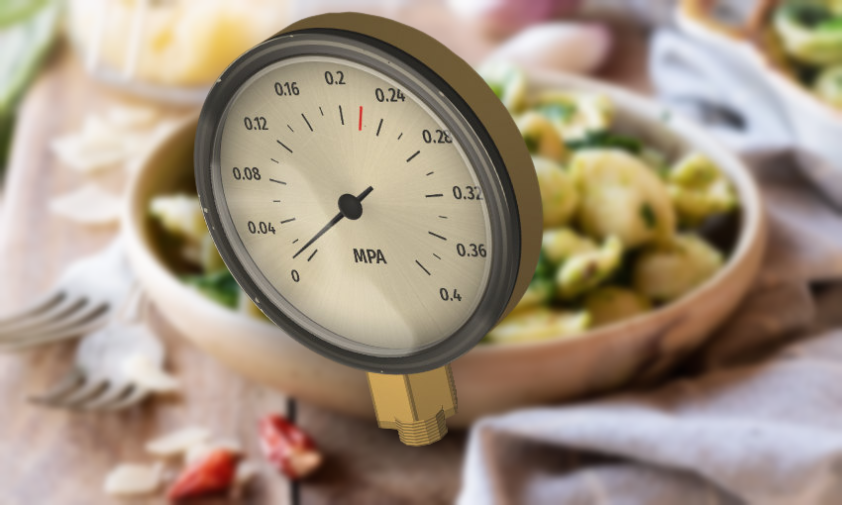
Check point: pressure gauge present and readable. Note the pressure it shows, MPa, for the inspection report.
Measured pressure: 0.01 MPa
